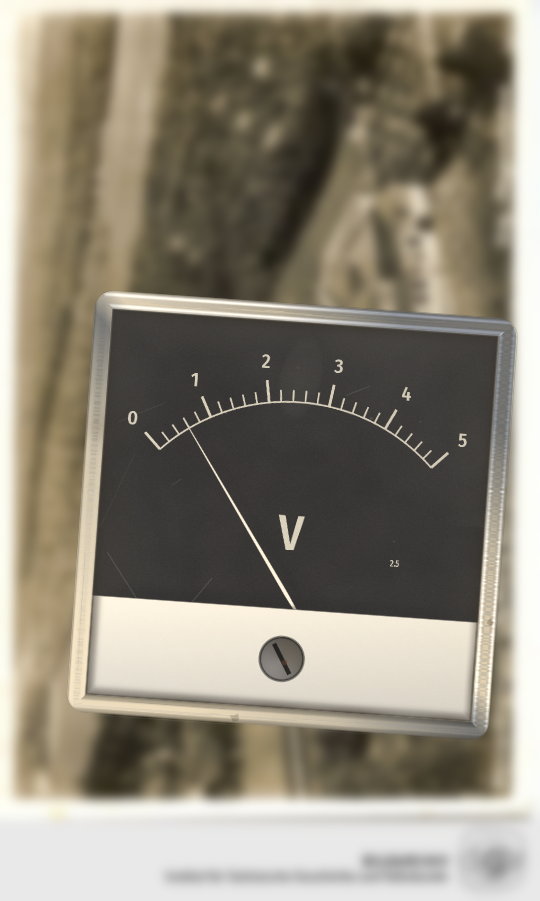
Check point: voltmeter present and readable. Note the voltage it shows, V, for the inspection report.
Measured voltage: 0.6 V
